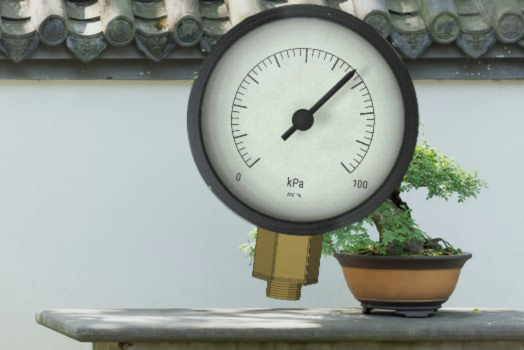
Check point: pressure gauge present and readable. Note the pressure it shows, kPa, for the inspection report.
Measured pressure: 66 kPa
